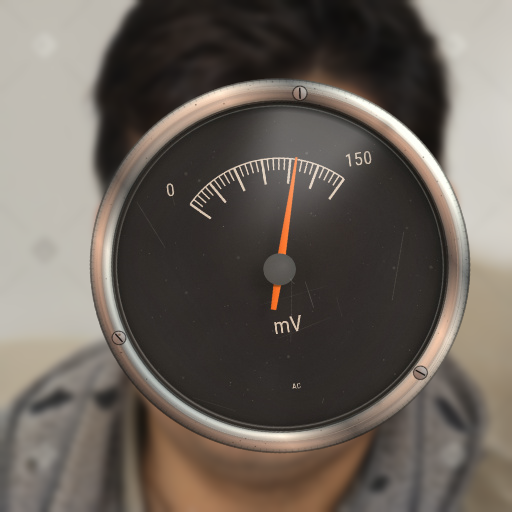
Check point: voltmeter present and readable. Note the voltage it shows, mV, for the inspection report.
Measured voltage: 105 mV
